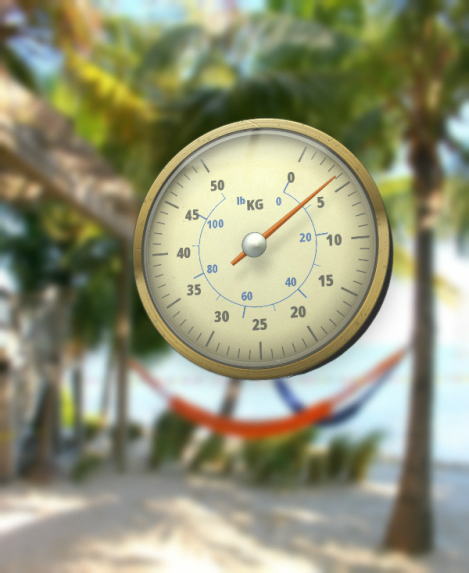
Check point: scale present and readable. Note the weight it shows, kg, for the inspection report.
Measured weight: 4 kg
